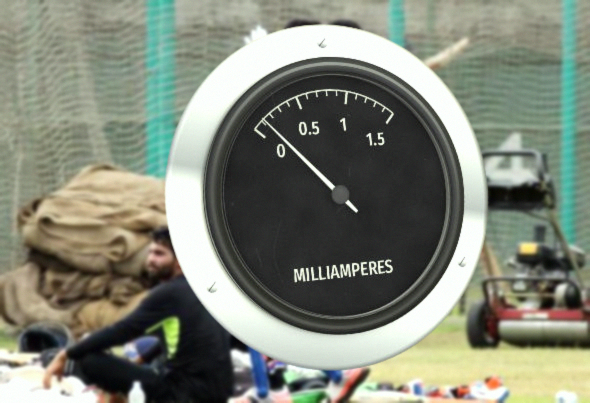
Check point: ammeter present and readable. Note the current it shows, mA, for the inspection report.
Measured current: 0.1 mA
